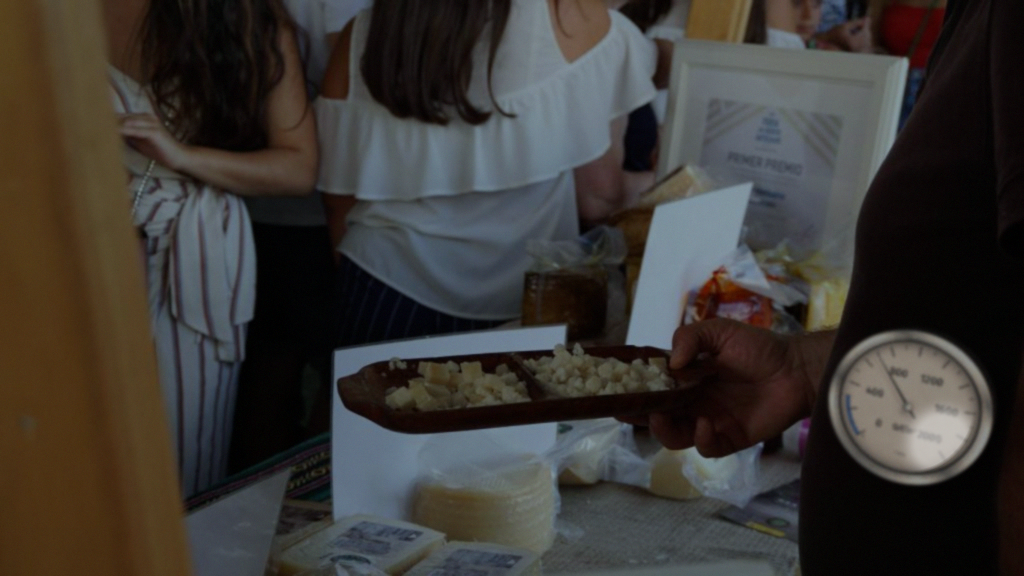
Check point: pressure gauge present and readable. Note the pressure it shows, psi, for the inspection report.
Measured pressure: 700 psi
